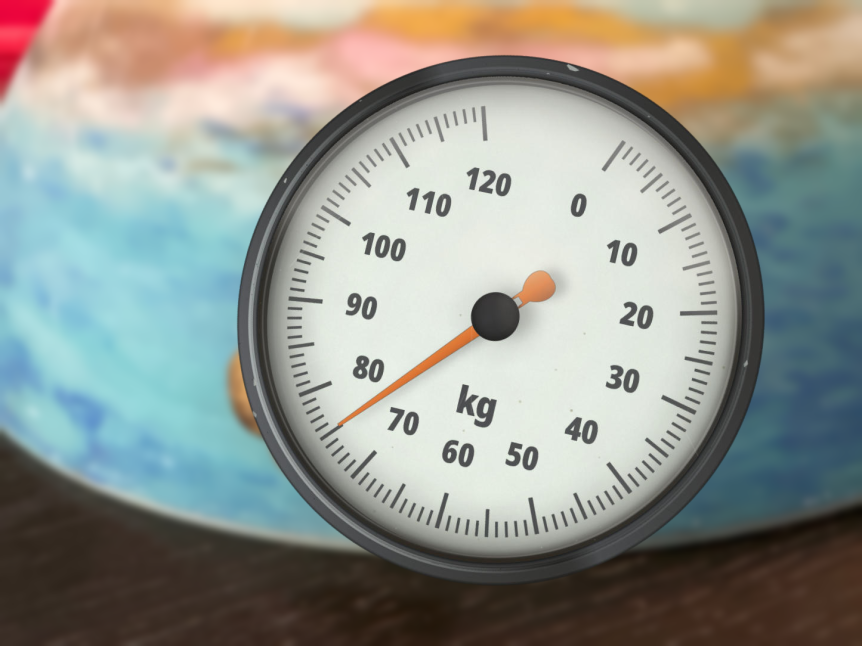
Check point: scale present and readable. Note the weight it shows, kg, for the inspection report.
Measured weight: 75 kg
